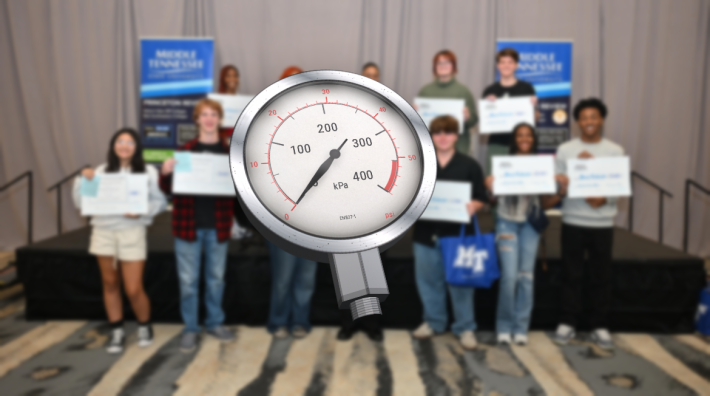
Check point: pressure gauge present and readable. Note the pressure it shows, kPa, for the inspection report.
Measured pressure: 0 kPa
